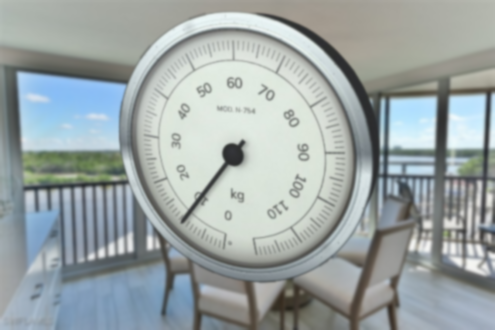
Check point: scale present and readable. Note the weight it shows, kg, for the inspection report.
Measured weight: 10 kg
